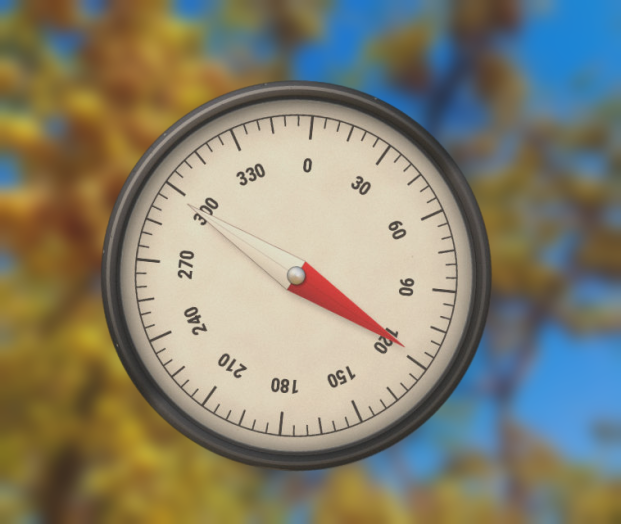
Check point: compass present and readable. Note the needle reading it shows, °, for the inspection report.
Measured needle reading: 117.5 °
